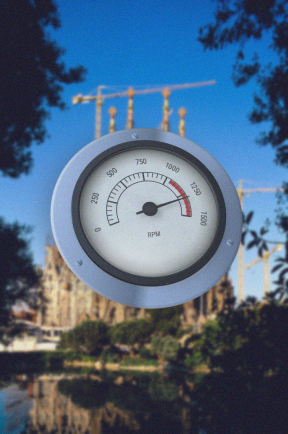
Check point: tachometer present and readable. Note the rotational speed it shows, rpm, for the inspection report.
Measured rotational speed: 1300 rpm
